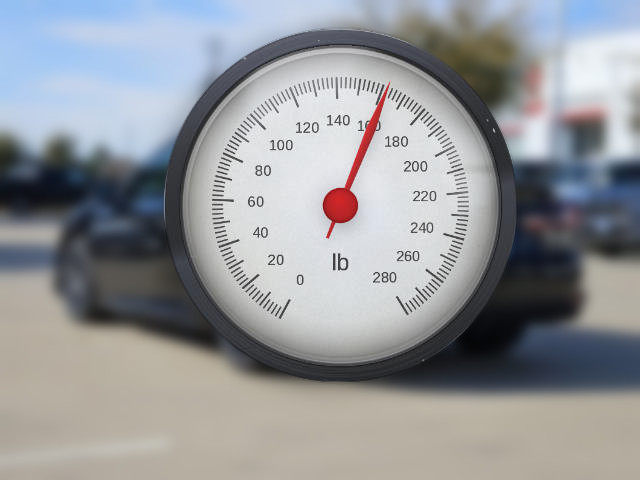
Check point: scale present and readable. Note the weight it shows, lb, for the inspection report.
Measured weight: 162 lb
